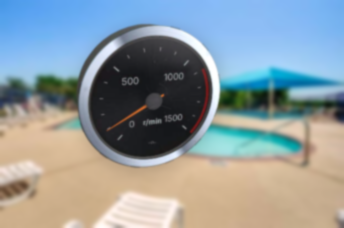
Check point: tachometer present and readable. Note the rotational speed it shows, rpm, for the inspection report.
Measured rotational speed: 100 rpm
